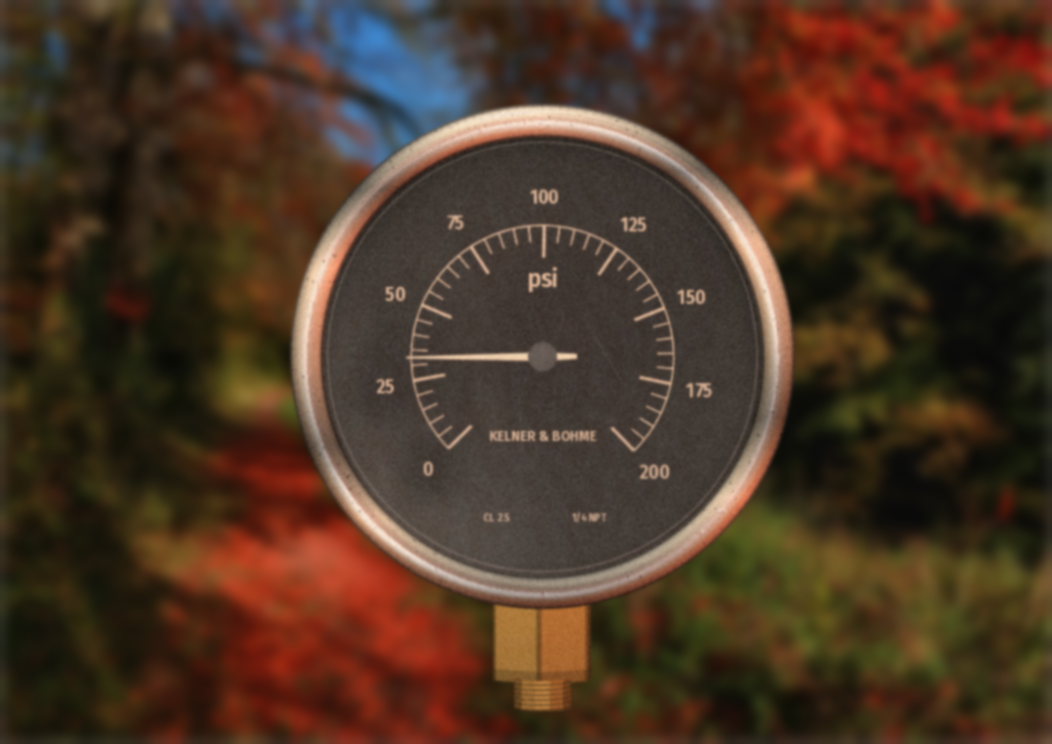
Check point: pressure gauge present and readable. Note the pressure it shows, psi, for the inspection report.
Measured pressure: 32.5 psi
